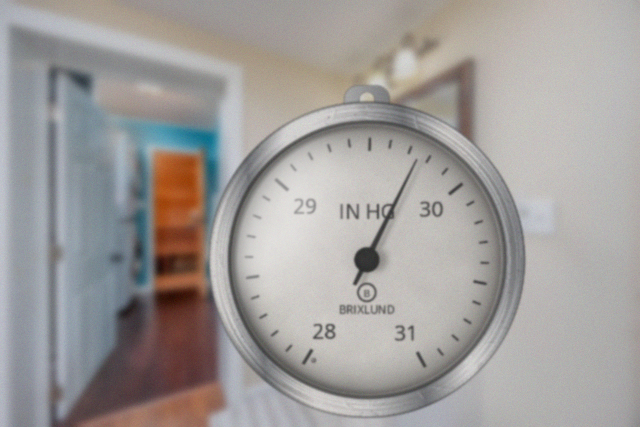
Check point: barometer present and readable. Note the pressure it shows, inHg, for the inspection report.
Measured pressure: 29.75 inHg
